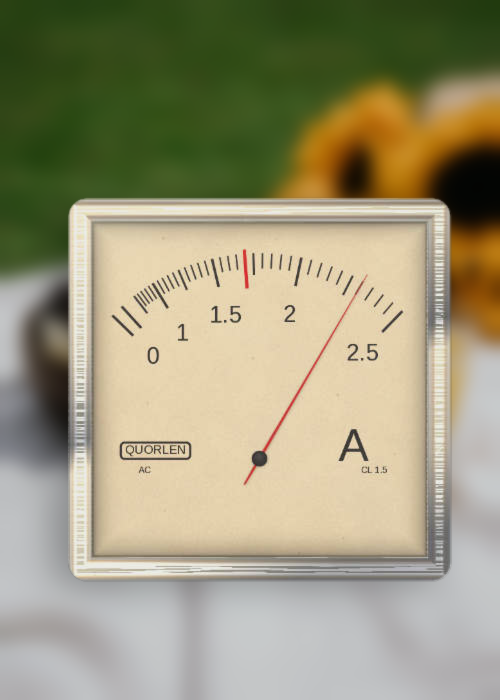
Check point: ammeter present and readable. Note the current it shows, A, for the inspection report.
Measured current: 2.3 A
